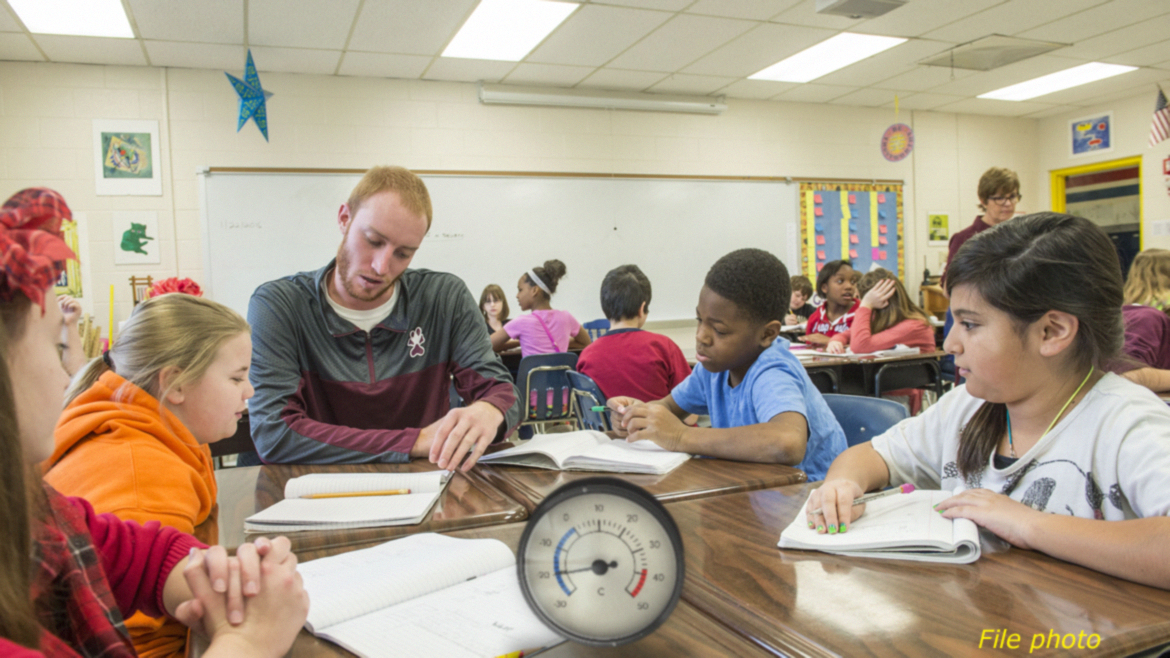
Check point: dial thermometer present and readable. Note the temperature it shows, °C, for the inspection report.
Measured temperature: -20 °C
